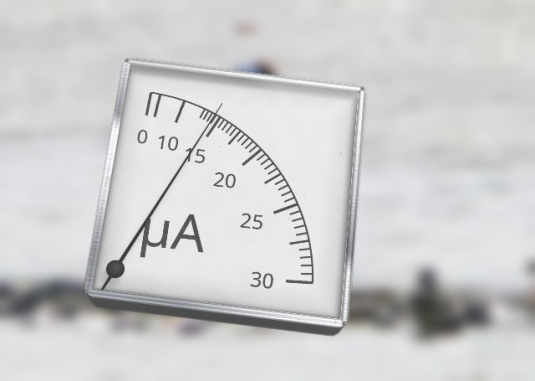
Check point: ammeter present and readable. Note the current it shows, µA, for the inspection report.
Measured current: 14.5 µA
